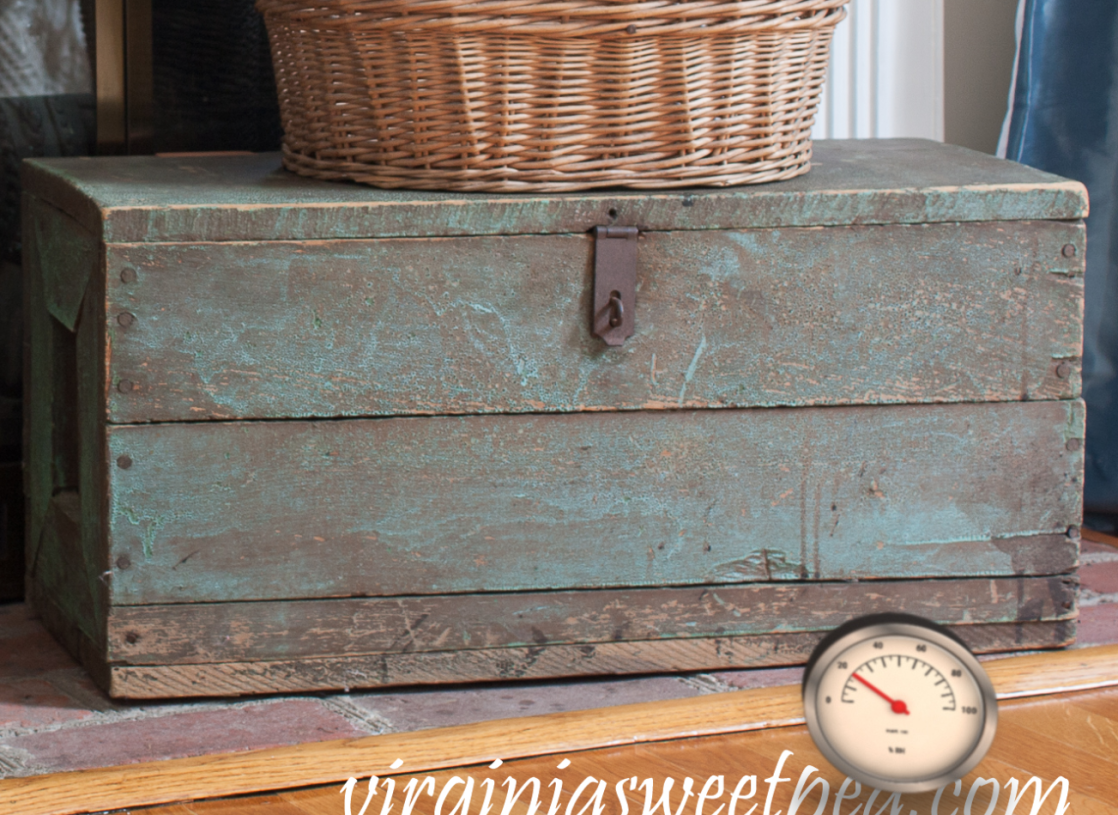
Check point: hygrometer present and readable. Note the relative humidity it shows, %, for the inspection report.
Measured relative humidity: 20 %
